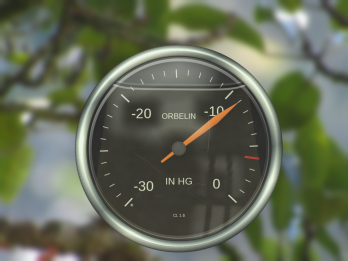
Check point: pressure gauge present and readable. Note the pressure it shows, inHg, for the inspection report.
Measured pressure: -9 inHg
